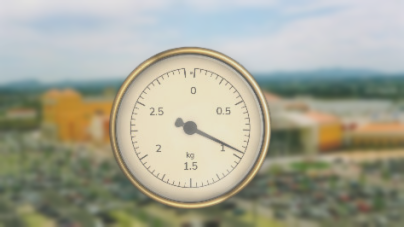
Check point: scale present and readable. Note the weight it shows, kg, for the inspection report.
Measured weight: 0.95 kg
